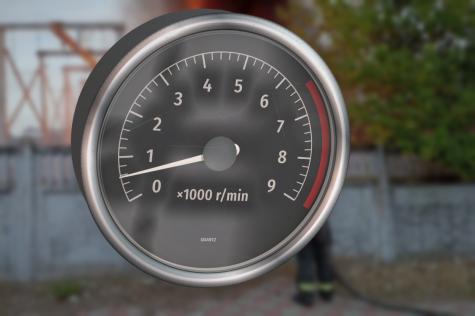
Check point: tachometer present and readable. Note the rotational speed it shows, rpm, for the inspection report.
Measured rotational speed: 600 rpm
